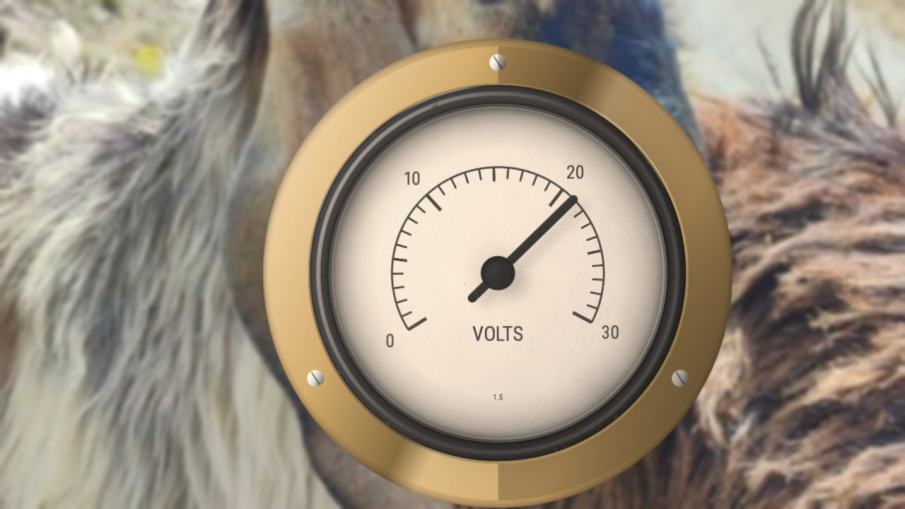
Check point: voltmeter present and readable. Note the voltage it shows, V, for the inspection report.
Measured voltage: 21 V
